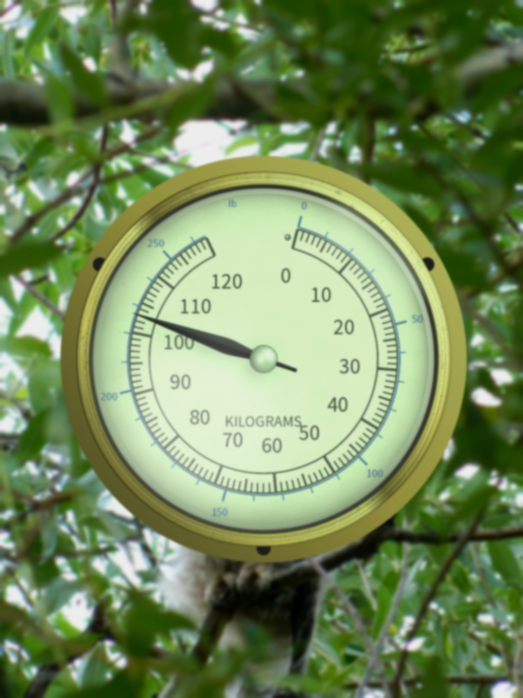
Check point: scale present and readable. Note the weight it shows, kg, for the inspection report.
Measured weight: 103 kg
